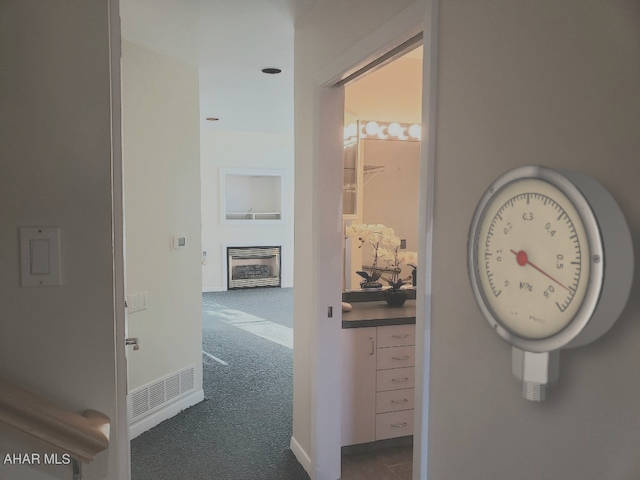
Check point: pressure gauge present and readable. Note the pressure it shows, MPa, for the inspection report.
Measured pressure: 0.55 MPa
